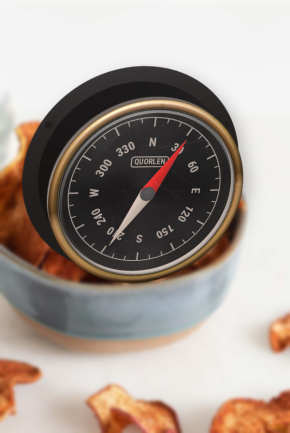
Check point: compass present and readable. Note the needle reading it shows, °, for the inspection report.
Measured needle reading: 30 °
